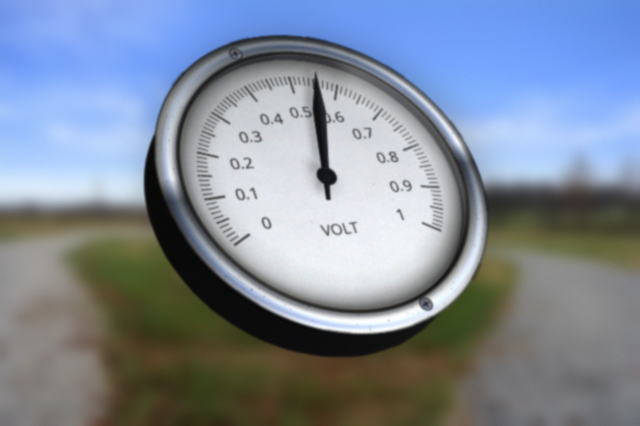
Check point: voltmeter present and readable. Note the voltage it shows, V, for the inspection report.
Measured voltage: 0.55 V
